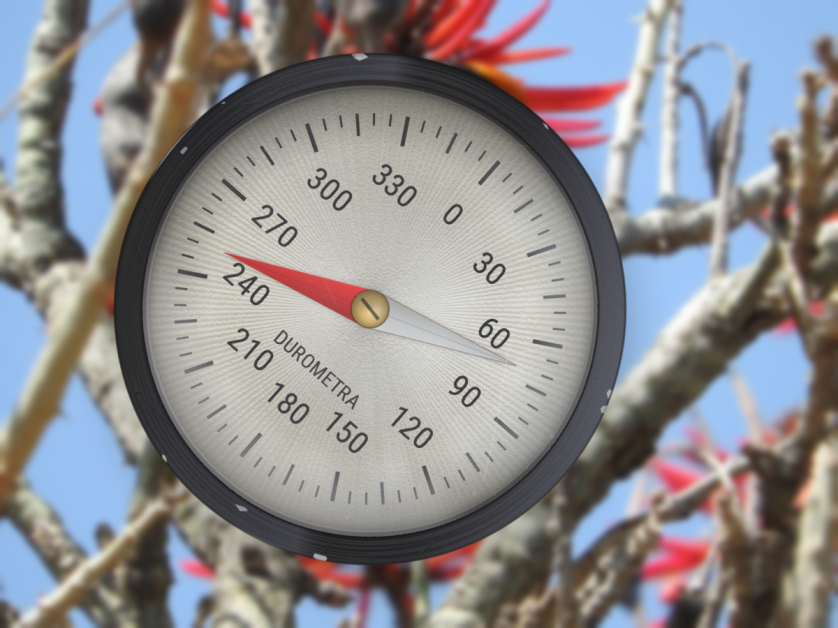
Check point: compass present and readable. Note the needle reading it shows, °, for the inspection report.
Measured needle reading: 250 °
